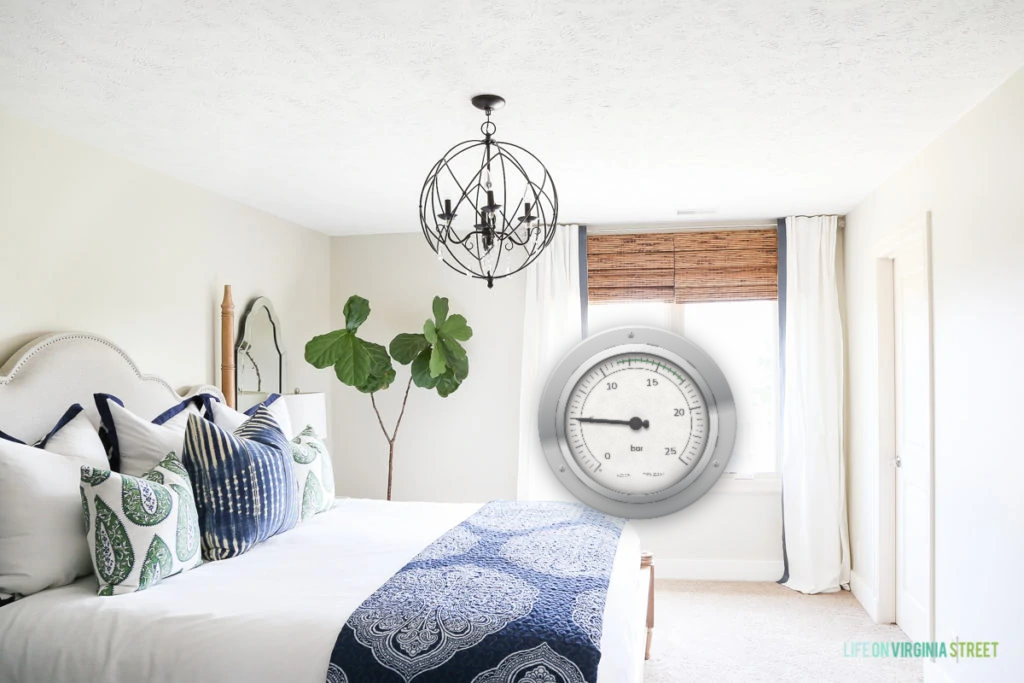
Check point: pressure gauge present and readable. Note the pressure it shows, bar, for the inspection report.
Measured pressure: 5 bar
